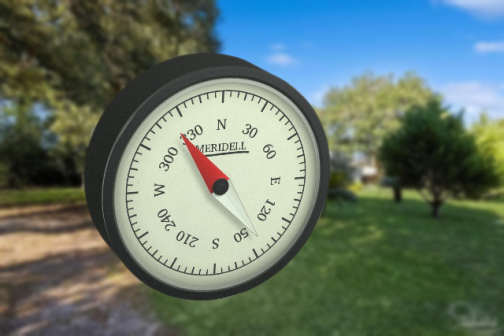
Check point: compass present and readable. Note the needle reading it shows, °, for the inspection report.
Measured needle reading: 322.5 °
